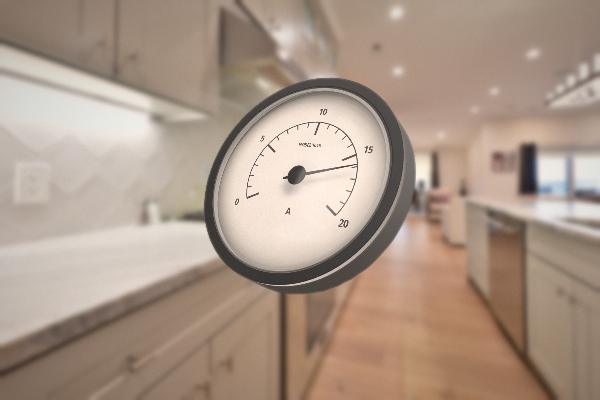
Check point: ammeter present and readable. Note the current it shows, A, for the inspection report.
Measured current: 16 A
